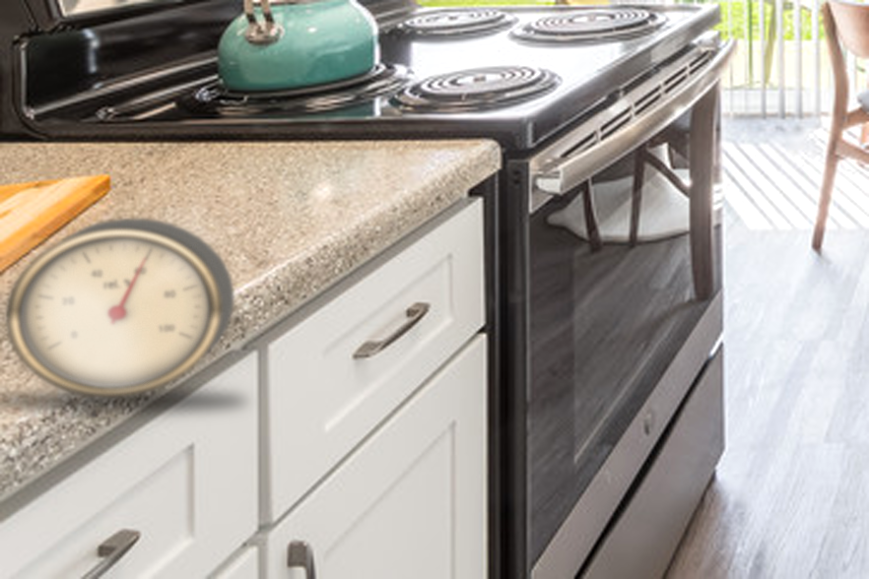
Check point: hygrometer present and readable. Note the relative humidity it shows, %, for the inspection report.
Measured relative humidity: 60 %
